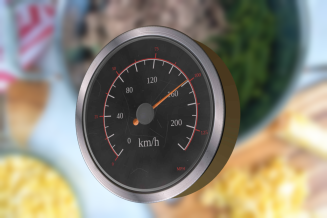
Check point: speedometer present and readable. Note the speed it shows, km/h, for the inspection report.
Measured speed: 160 km/h
